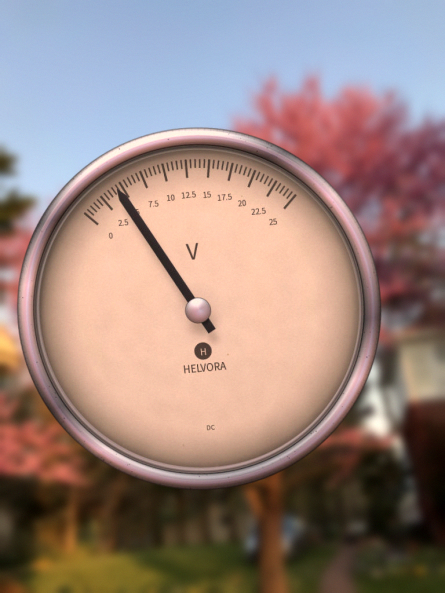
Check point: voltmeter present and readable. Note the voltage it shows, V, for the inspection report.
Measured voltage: 4.5 V
